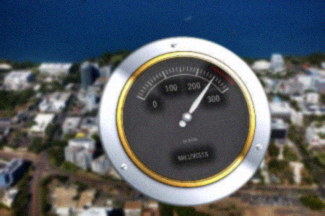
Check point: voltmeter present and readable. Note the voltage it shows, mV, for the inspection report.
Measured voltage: 250 mV
